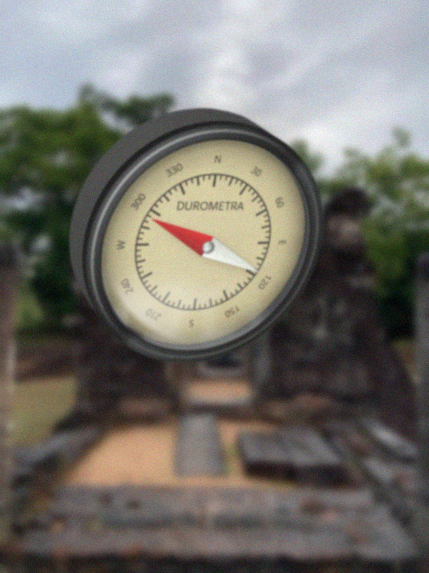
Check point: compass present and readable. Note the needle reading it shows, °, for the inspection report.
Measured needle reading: 295 °
